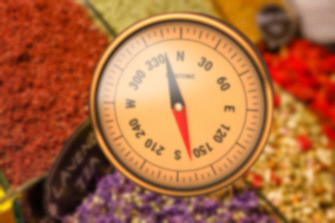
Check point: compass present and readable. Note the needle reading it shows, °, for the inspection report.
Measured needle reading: 165 °
